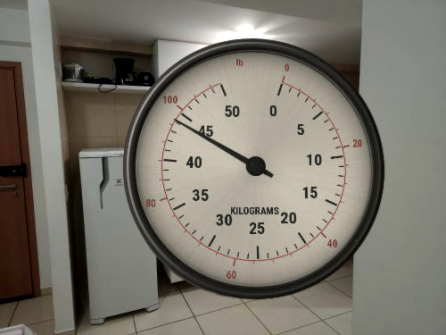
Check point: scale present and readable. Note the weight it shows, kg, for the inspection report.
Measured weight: 44 kg
